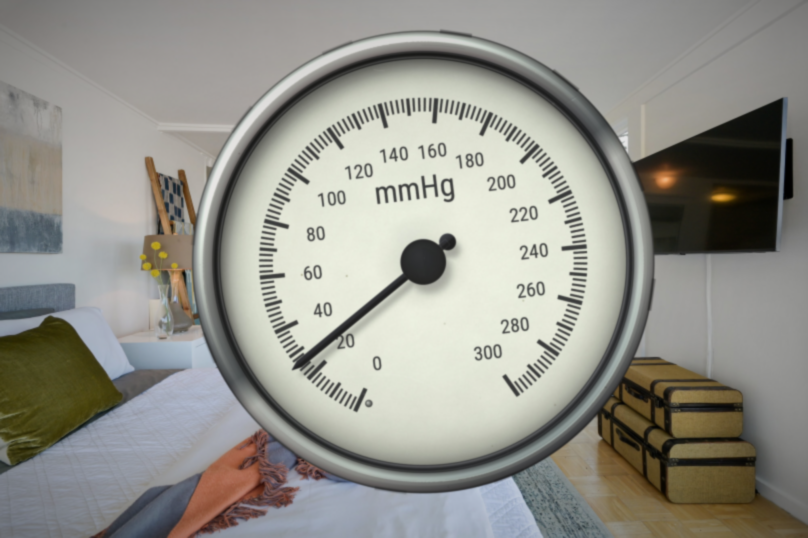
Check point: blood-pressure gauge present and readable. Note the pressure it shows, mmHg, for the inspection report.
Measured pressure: 26 mmHg
